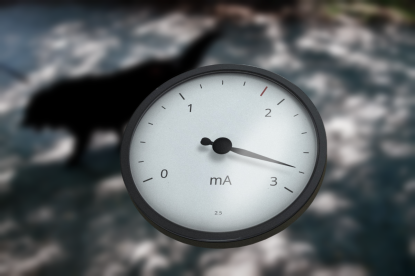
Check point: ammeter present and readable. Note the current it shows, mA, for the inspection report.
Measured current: 2.8 mA
